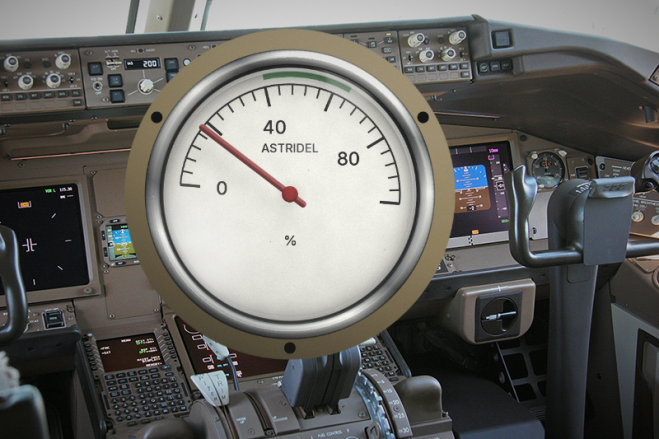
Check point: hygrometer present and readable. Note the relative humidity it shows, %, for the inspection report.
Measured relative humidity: 18 %
